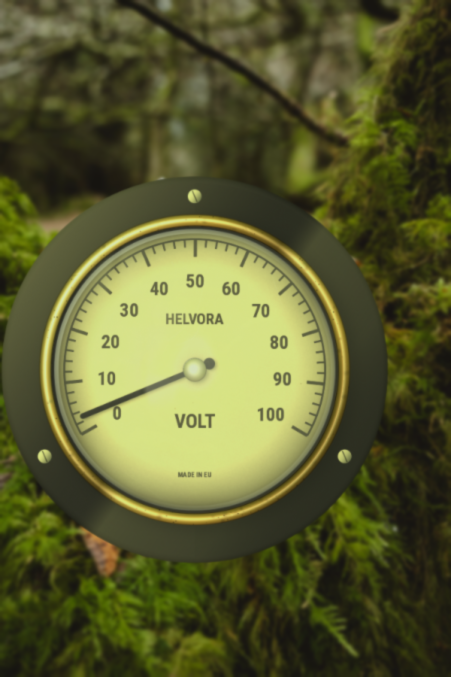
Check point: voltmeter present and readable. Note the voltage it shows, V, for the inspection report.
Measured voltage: 3 V
